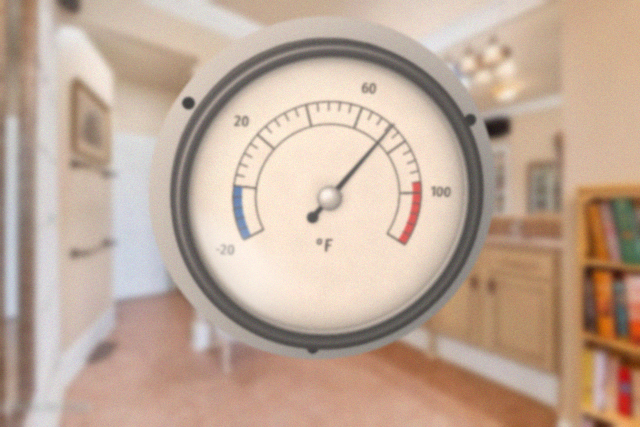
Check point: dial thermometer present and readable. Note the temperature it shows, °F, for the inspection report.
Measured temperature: 72 °F
